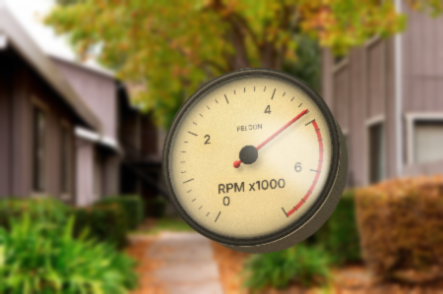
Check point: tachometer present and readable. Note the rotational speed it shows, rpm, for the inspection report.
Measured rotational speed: 4800 rpm
